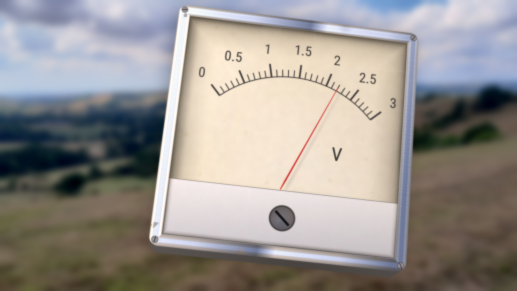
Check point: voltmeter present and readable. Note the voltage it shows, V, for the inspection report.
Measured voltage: 2.2 V
